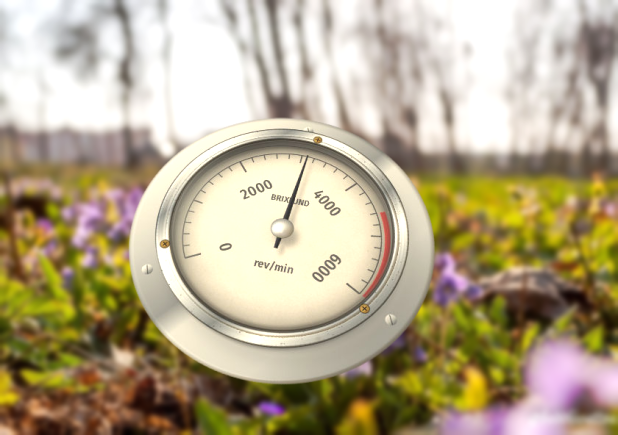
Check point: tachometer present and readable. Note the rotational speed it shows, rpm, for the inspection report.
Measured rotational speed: 3100 rpm
